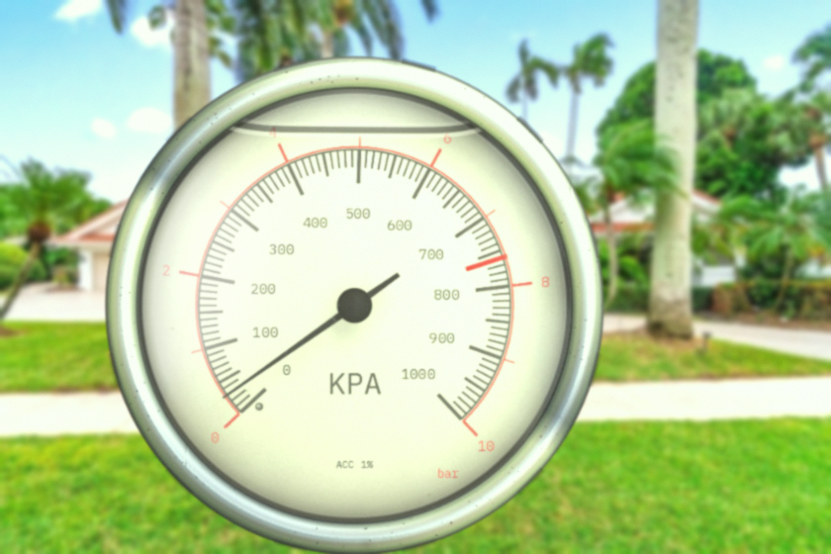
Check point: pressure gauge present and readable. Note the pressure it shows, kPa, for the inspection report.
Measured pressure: 30 kPa
